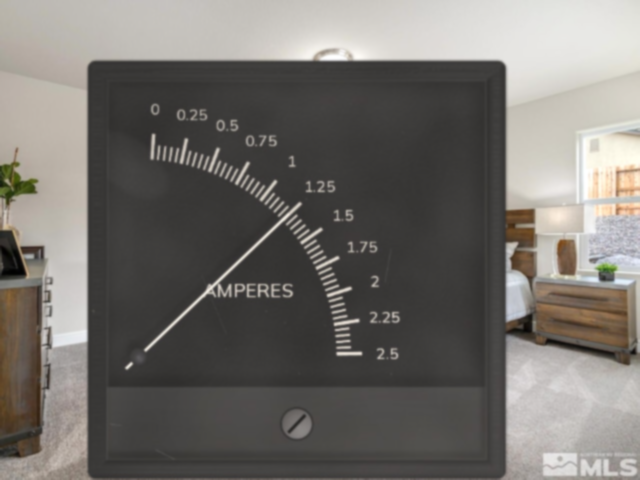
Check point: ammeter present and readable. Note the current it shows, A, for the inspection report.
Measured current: 1.25 A
